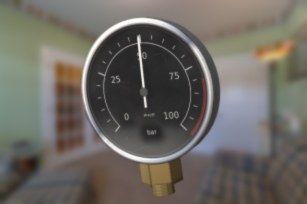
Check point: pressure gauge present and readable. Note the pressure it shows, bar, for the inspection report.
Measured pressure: 50 bar
